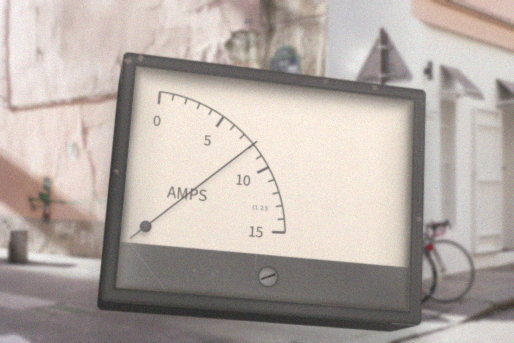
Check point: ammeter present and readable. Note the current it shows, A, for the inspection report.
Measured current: 8 A
